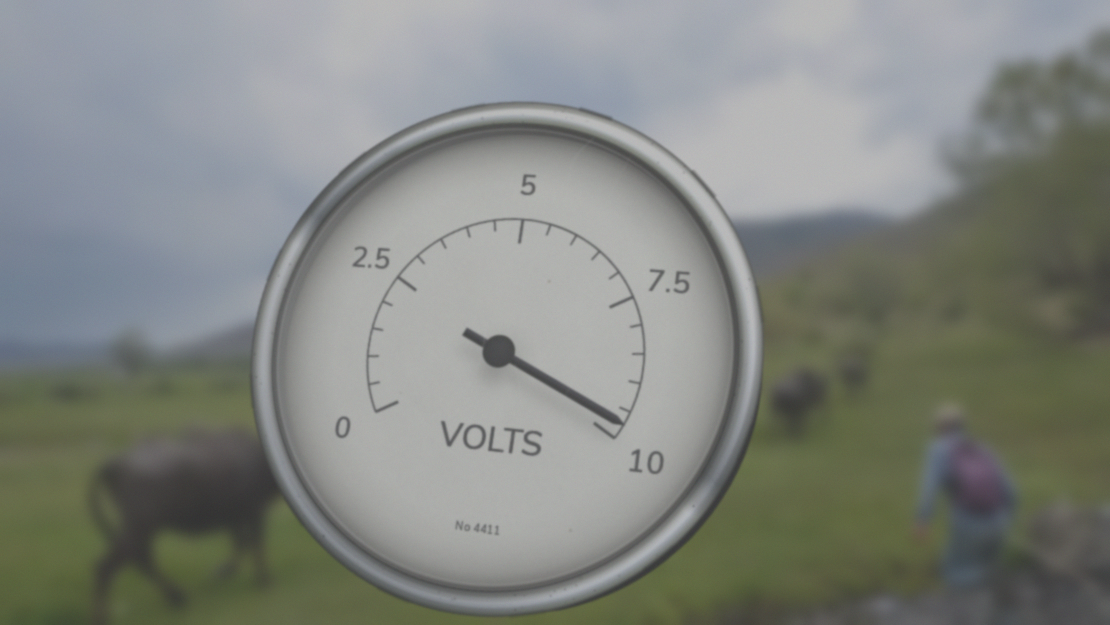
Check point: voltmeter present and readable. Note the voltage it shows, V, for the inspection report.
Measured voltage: 9.75 V
